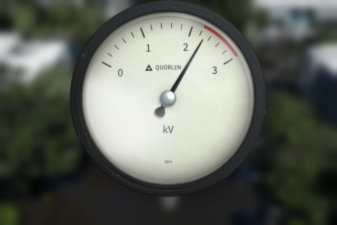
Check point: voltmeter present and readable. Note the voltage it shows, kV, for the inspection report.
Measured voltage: 2.3 kV
